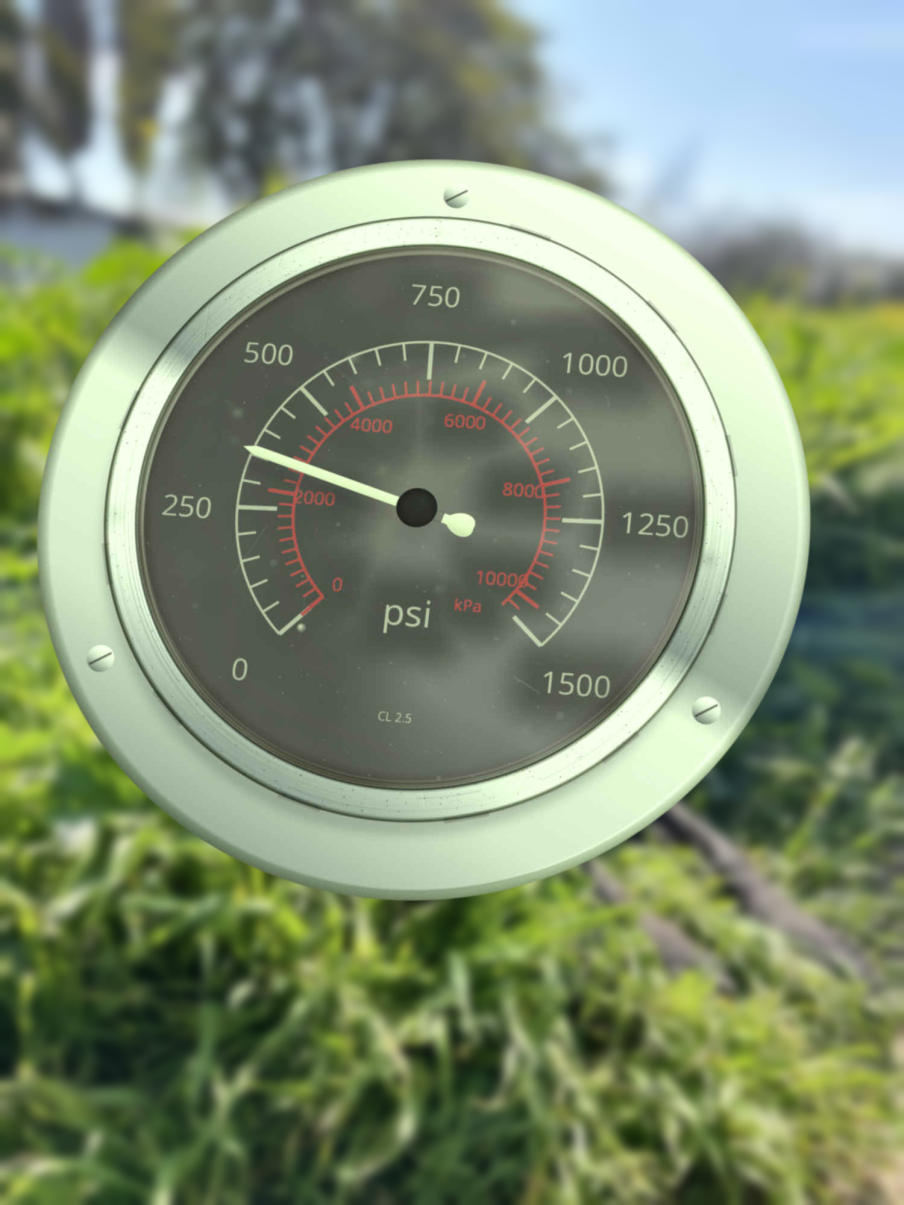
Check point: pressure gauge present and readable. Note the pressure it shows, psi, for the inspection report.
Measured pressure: 350 psi
